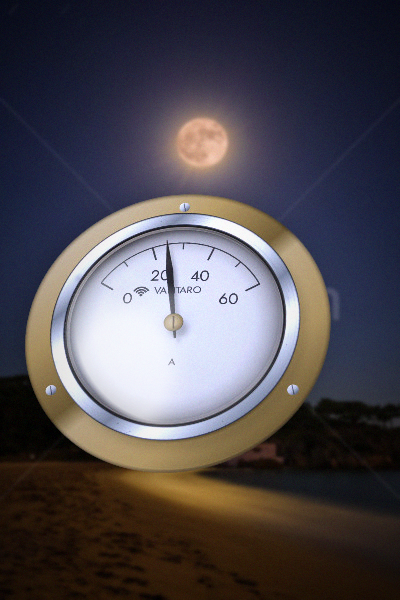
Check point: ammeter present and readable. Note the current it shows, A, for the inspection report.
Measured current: 25 A
